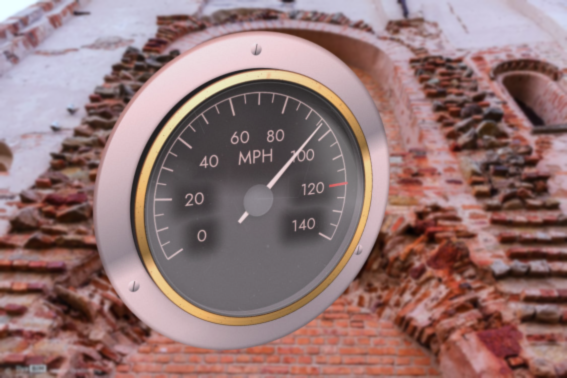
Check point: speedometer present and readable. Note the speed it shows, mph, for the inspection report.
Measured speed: 95 mph
